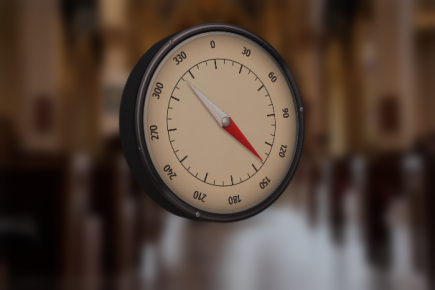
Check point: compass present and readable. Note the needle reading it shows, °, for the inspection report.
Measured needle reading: 140 °
